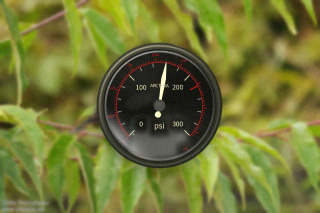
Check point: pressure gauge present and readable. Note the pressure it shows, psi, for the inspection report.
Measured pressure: 160 psi
